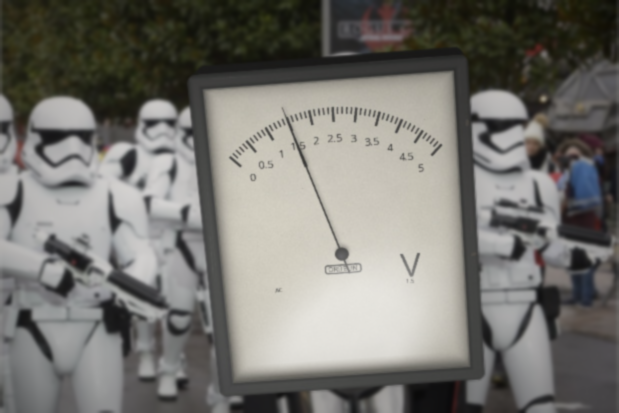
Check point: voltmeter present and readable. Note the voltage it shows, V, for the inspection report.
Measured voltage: 1.5 V
